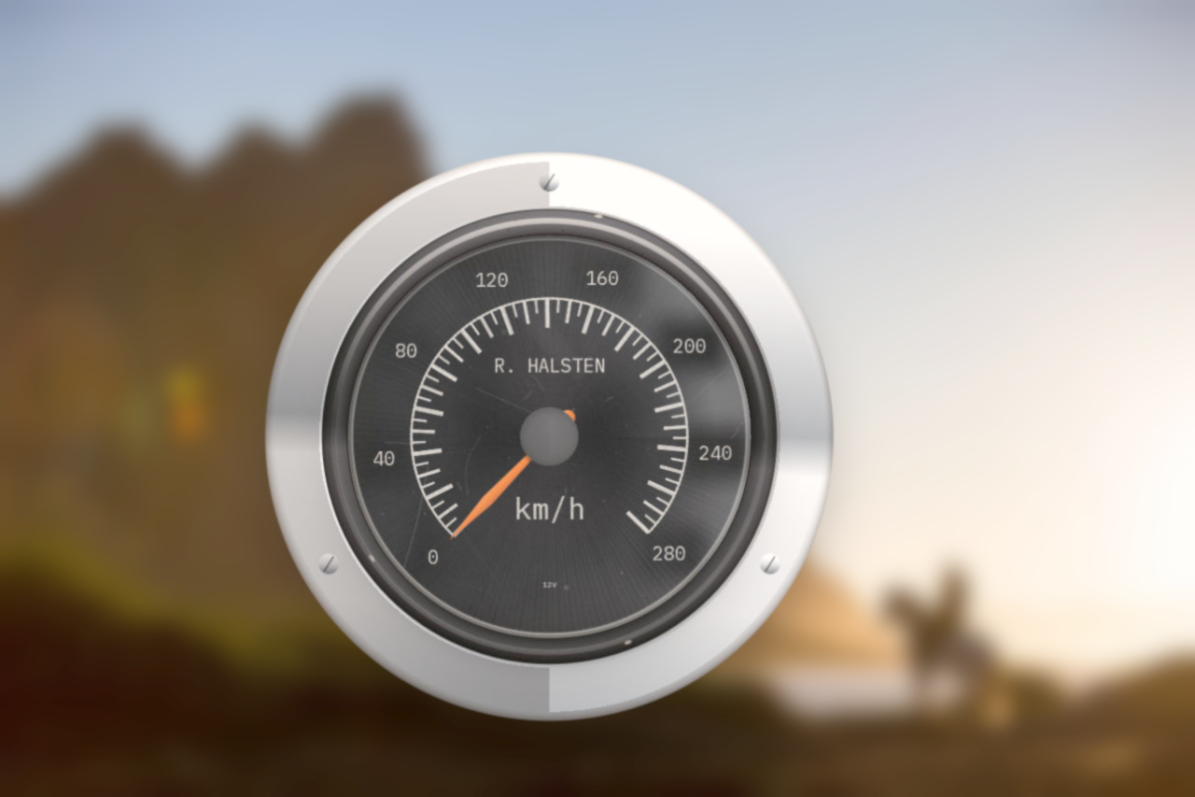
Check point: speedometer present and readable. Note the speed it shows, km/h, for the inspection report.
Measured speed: 0 km/h
